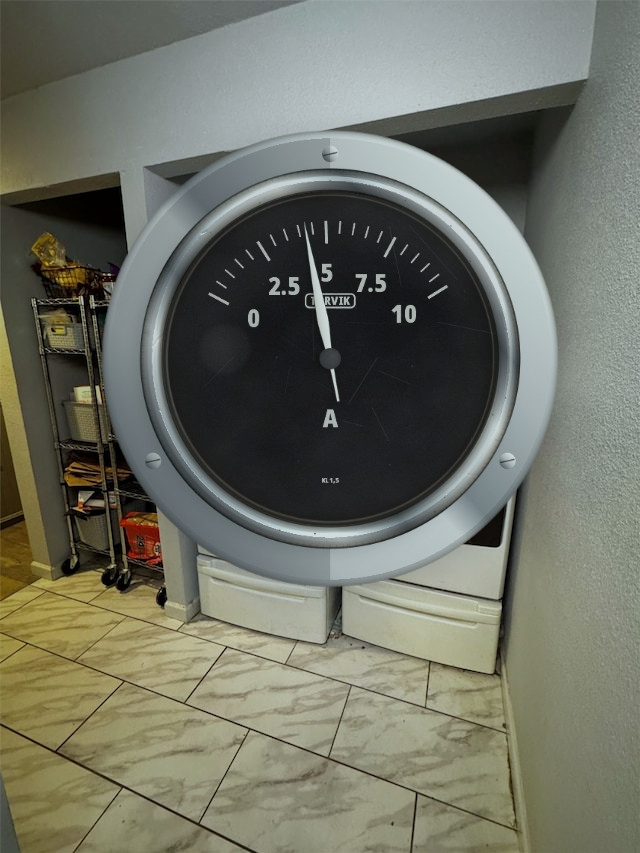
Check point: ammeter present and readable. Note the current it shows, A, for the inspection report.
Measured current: 4.25 A
